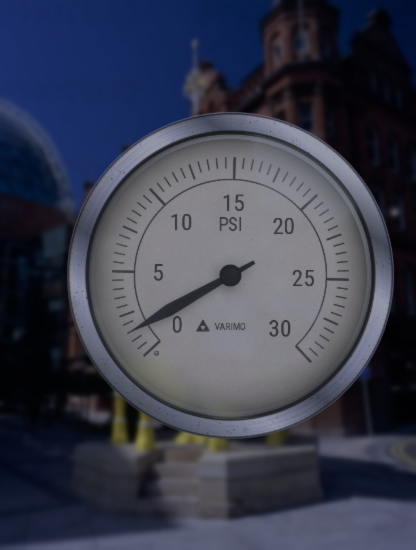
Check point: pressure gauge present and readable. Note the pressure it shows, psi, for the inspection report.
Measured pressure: 1.5 psi
